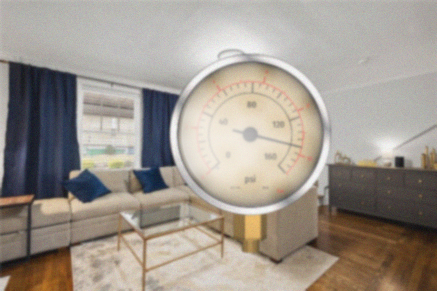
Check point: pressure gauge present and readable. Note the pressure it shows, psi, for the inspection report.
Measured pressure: 140 psi
